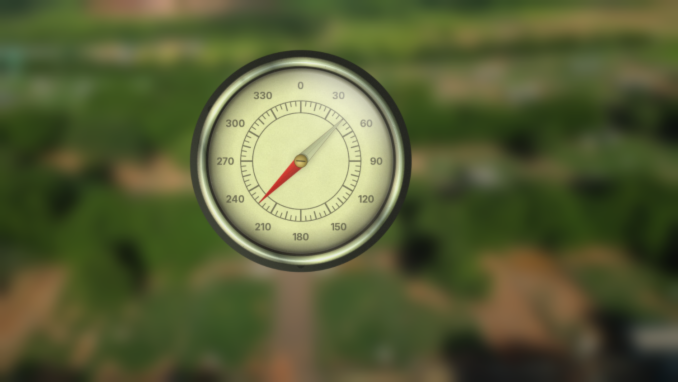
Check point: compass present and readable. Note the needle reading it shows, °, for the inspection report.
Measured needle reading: 225 °
